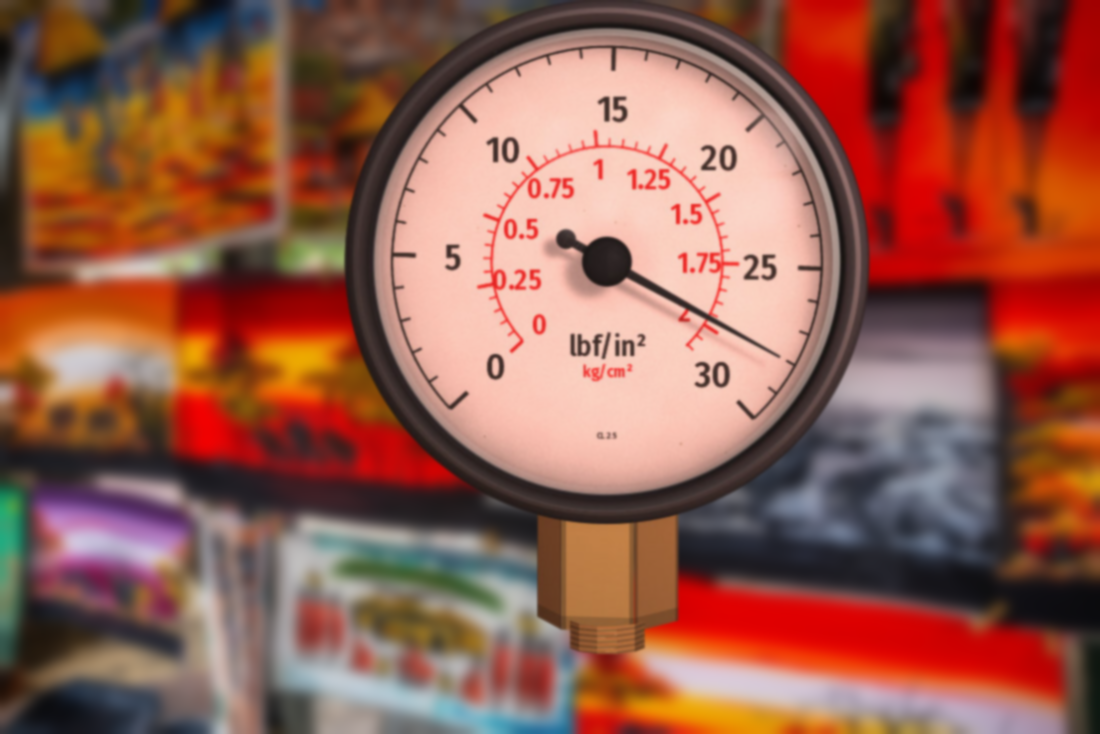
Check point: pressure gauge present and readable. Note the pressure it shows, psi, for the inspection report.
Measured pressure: 28 psi
